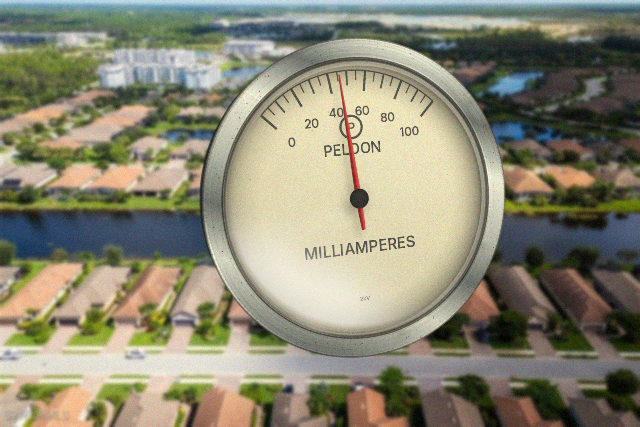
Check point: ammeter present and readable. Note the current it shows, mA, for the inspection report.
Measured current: 45 mA
